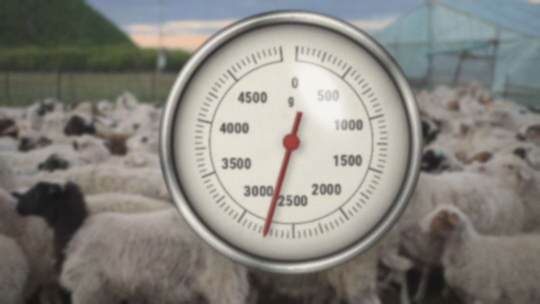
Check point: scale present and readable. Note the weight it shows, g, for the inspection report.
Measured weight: 2750 g
